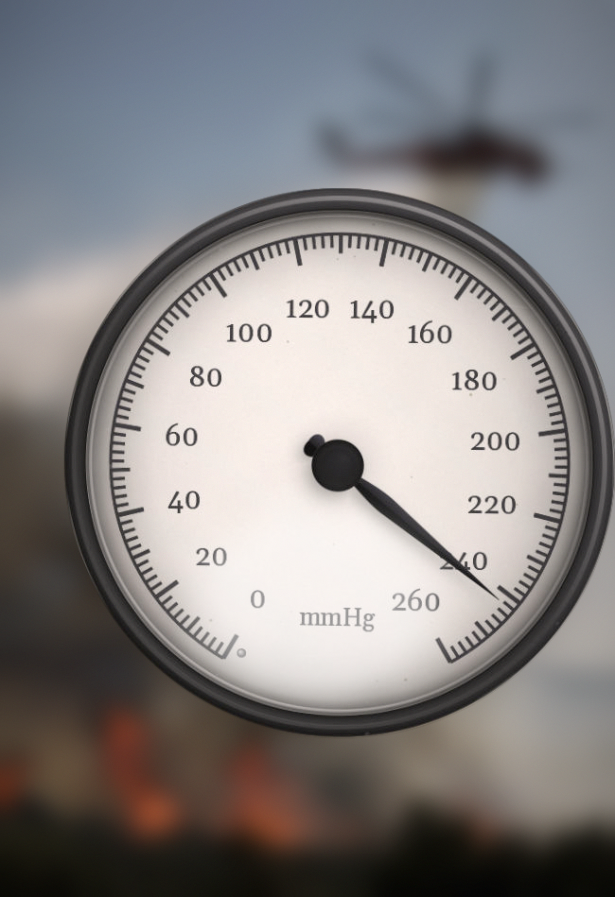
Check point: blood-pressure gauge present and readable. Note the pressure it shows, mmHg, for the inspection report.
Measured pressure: 242 mmHg
